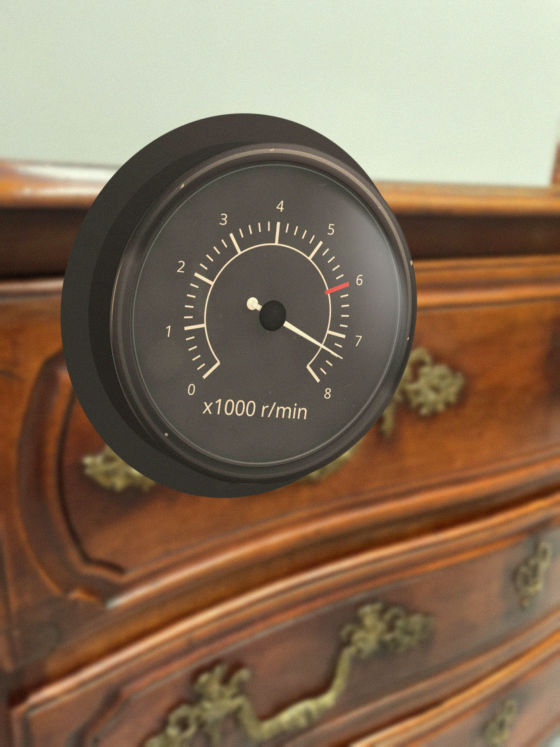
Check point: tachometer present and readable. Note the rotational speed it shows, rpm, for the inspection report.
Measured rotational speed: 7400 rpm
